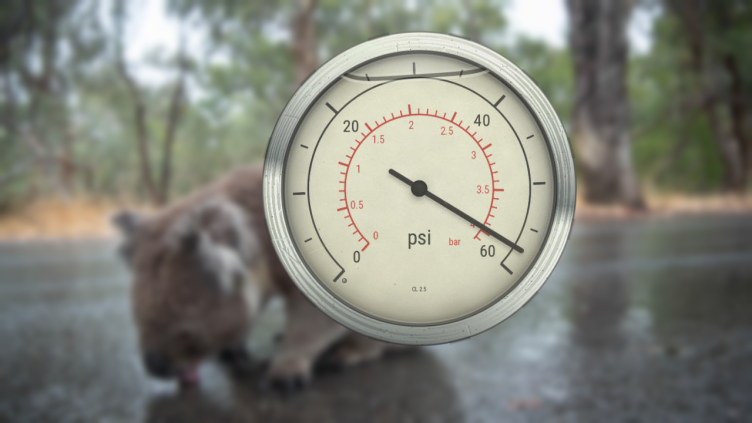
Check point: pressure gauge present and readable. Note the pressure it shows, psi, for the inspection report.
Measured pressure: 57.5 psi
